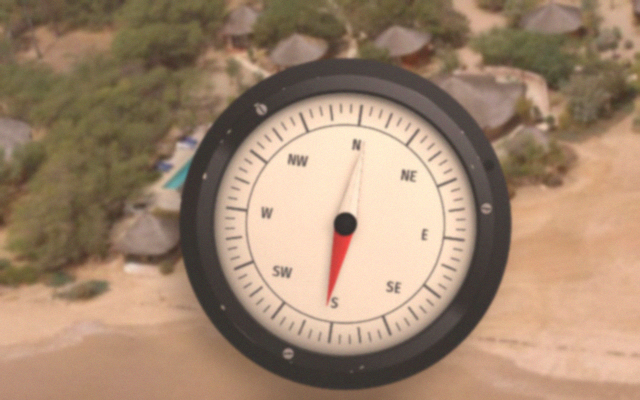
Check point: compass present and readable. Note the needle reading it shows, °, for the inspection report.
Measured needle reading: 185 °
